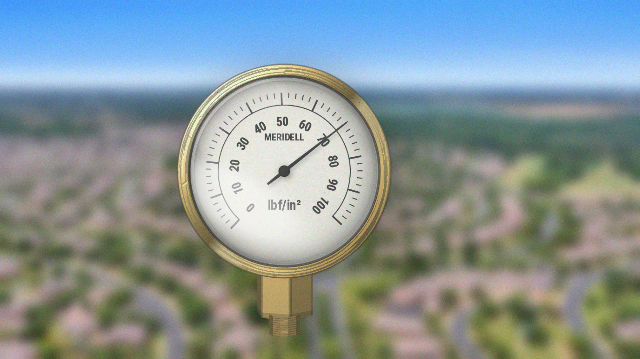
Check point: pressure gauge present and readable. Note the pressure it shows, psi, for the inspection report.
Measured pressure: 70 psi
